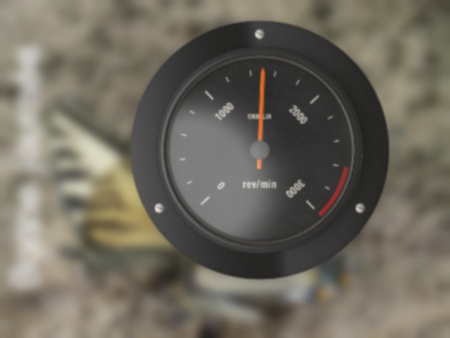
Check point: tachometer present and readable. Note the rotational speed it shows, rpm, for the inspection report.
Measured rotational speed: 1500 rpm
